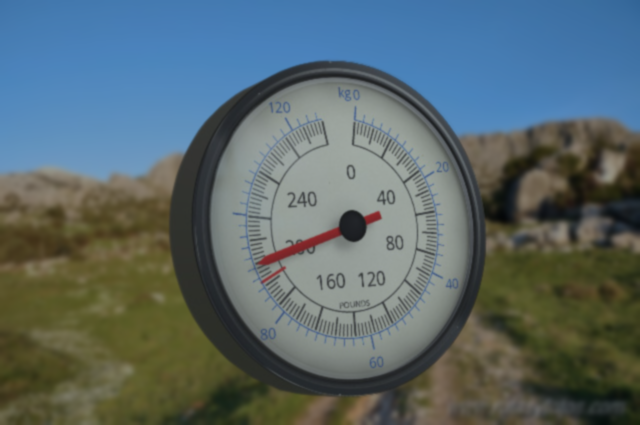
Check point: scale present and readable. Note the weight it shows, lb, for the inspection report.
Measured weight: 200 lb
